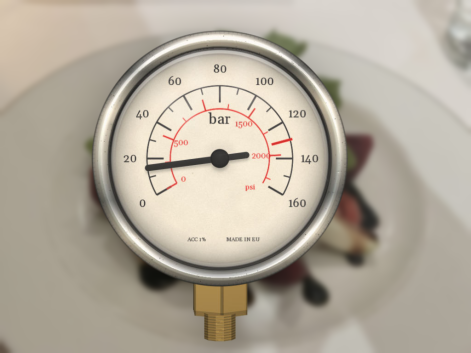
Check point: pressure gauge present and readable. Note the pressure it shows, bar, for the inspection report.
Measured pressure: 15 bar
